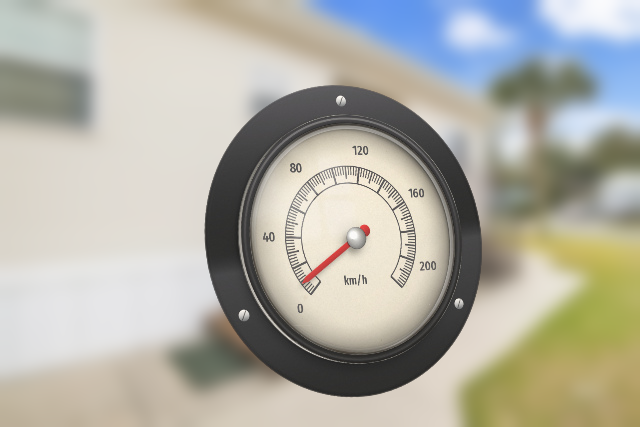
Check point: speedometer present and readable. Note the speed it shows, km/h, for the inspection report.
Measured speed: 10 km/h
